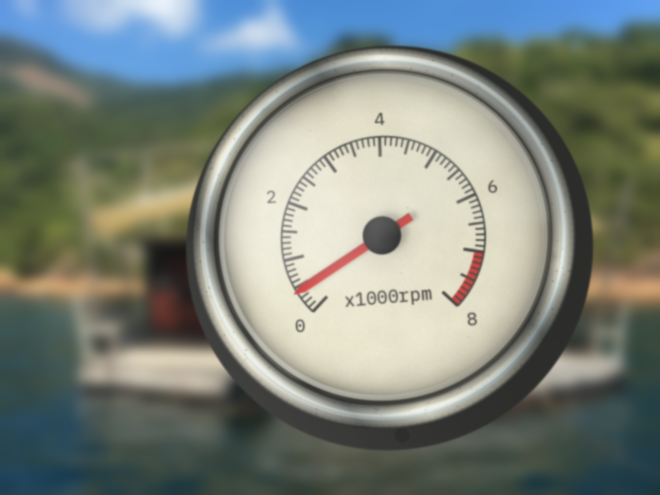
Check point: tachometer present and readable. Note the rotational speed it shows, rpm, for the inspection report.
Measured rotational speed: 400 rpm
